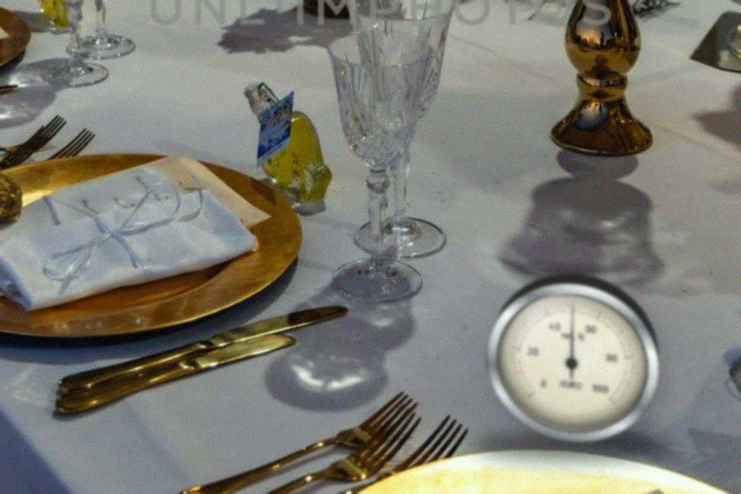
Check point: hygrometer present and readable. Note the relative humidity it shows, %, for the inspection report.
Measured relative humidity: 50 %
